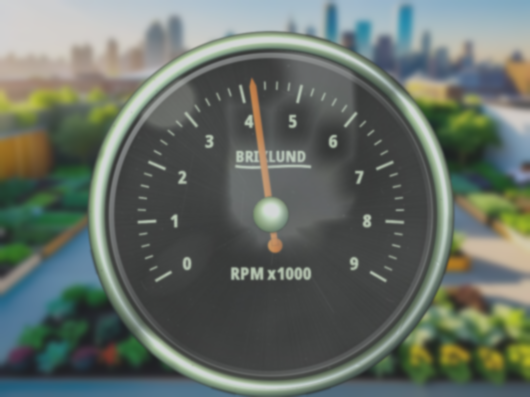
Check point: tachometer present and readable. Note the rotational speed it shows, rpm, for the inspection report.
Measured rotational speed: 4200 rpm
